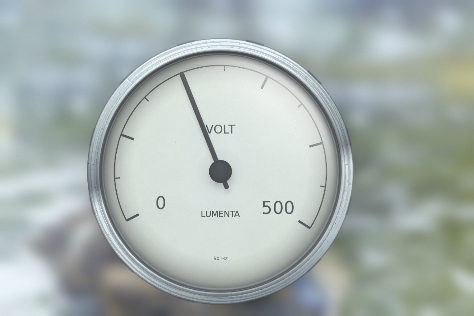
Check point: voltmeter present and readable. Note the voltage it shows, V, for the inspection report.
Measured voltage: 200 V
